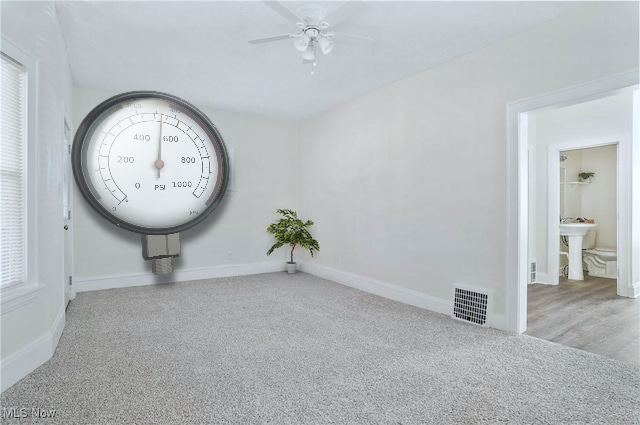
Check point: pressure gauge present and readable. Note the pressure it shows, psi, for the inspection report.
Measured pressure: 525 psi
